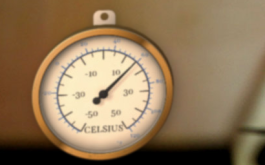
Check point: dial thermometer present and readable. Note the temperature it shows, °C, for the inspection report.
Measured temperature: 15 °C
